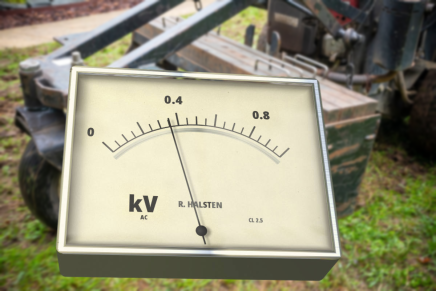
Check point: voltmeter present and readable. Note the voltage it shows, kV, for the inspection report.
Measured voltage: 0.35 kV
